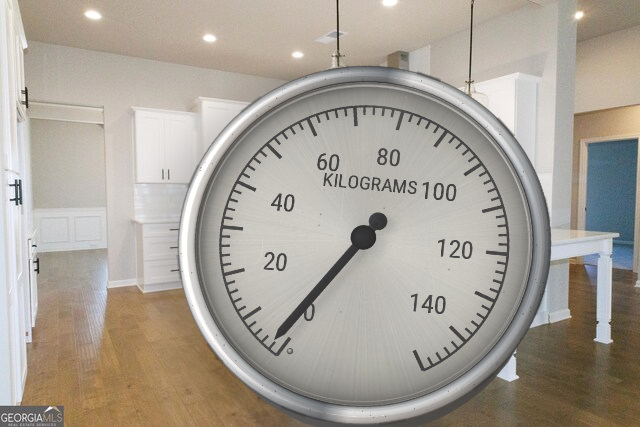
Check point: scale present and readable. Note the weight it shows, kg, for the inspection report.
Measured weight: 2 kg
